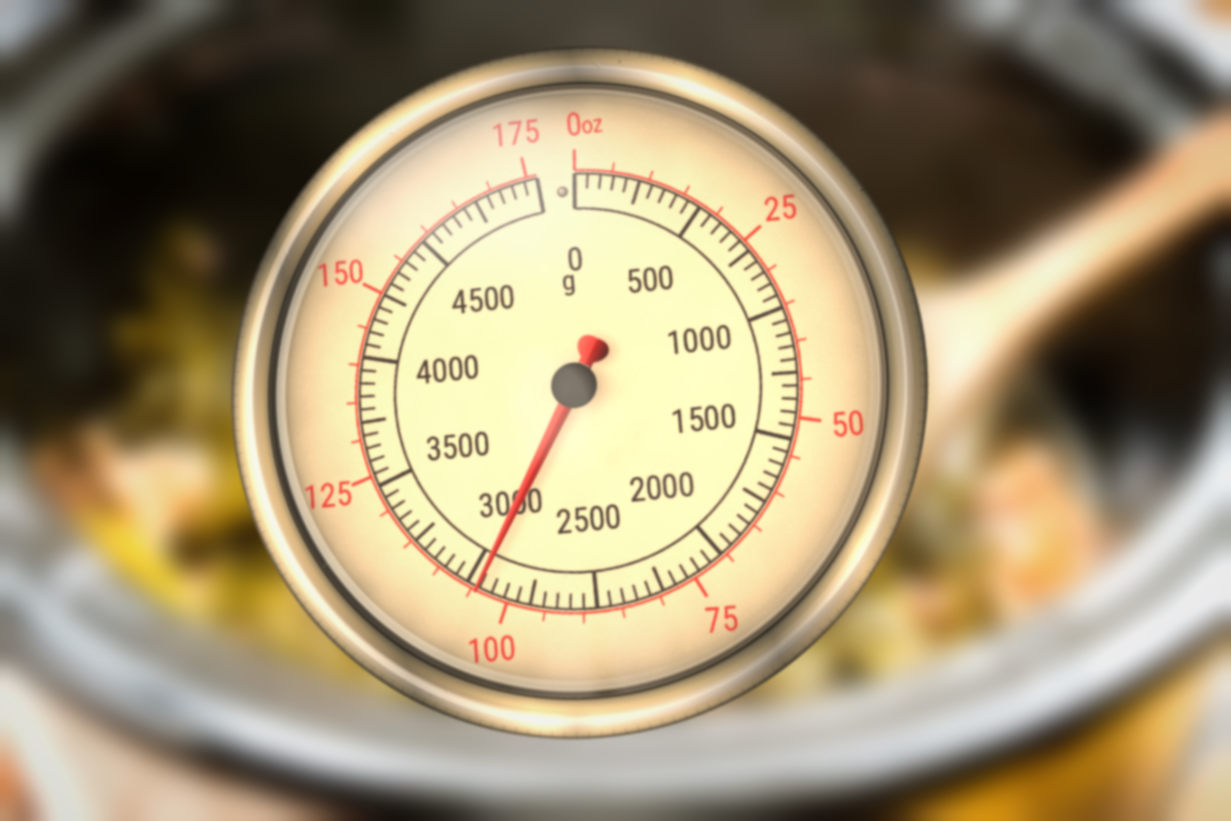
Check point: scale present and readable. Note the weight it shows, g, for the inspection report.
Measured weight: 2950 g
